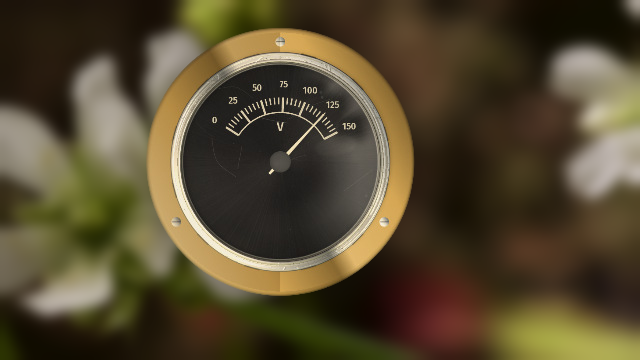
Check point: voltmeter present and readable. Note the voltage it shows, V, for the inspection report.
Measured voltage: 125 V
